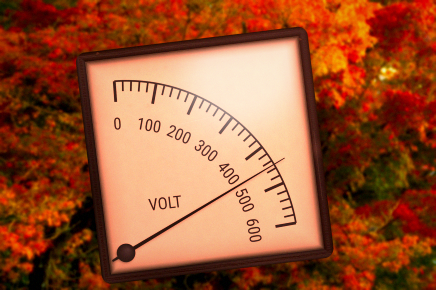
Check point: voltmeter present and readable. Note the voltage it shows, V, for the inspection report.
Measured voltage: 450 V
